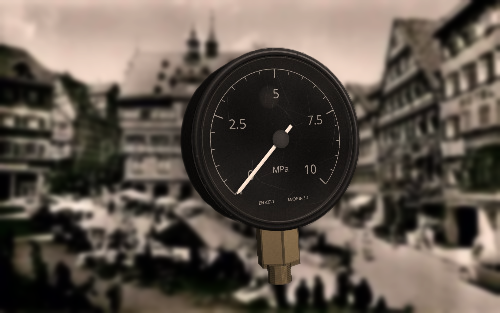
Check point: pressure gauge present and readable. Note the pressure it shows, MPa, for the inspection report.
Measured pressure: 0 MPa
